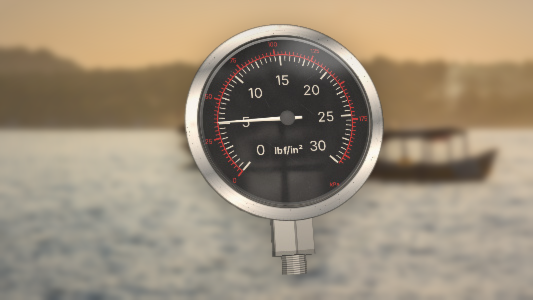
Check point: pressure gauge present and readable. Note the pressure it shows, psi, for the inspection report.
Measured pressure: 5 psi
